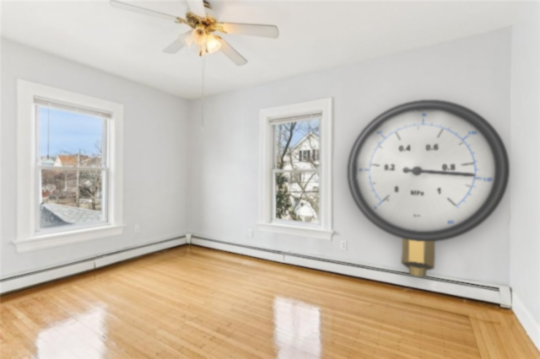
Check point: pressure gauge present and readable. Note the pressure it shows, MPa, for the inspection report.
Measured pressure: 0.85 MPa
